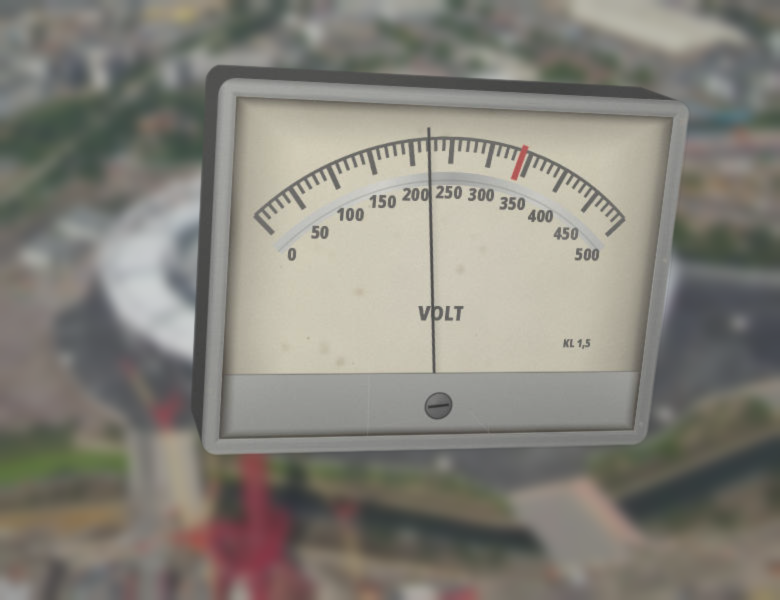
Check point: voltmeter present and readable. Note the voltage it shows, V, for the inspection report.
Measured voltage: 220 V
